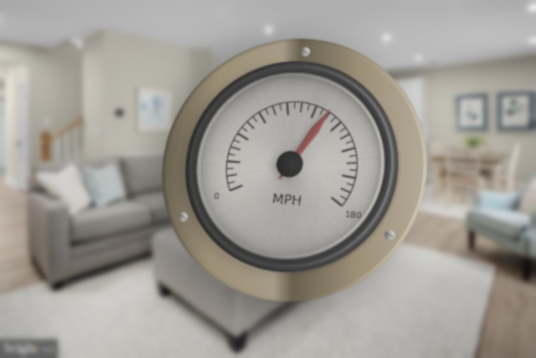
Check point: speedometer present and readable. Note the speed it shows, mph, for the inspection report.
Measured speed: 110 mph
